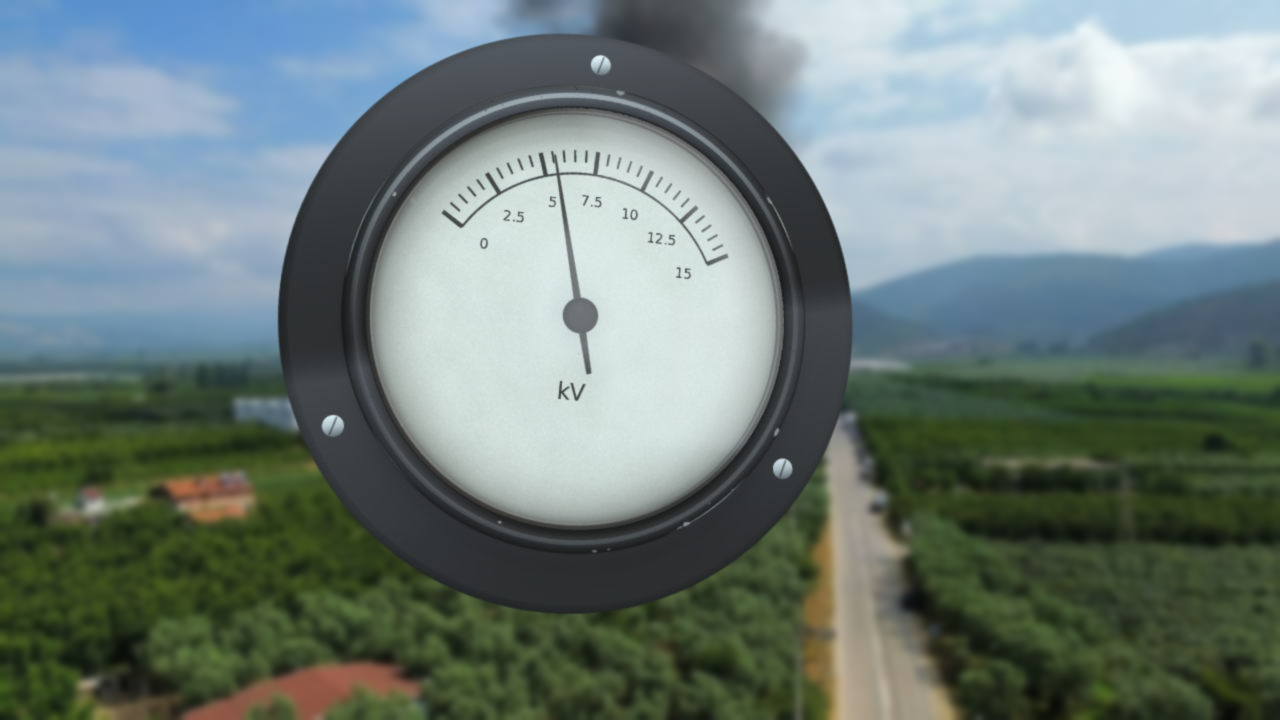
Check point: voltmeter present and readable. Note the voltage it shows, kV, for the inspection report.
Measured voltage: 5.5 kV
